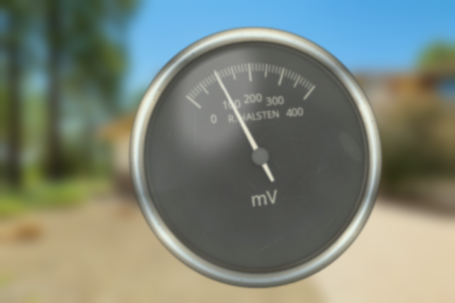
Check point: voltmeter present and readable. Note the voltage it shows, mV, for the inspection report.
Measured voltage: 100 mV
